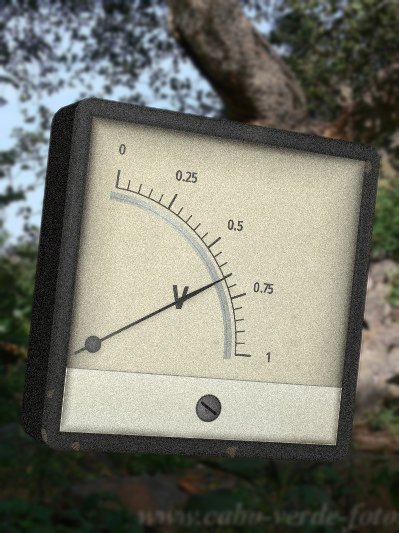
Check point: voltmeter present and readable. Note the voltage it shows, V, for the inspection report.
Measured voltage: 0.65 V
